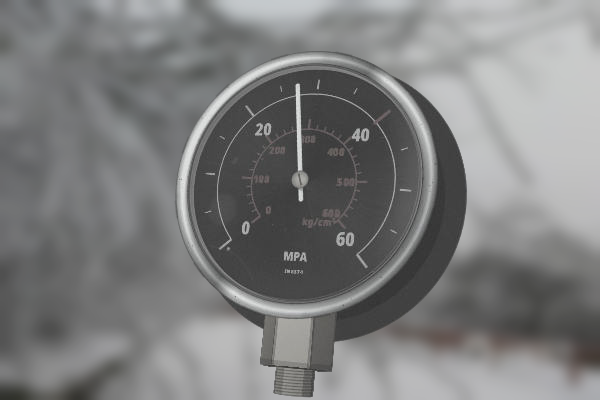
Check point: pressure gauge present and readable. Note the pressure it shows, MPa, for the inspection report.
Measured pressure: 27.5 MPa
